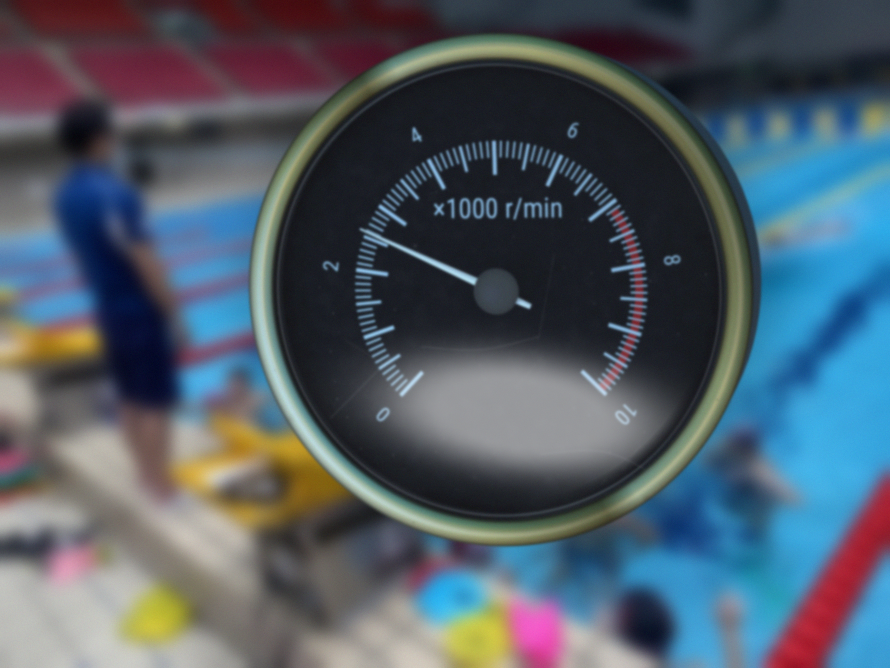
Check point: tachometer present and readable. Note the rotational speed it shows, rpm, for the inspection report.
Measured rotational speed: 2600 rpm
